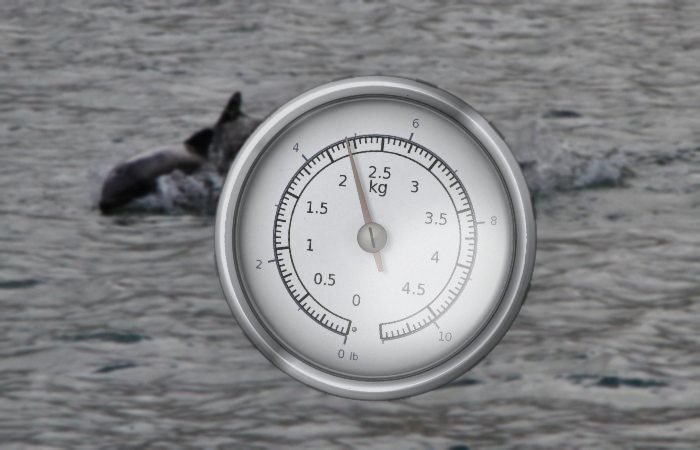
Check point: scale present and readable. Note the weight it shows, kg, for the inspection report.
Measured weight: 2.2 kg
